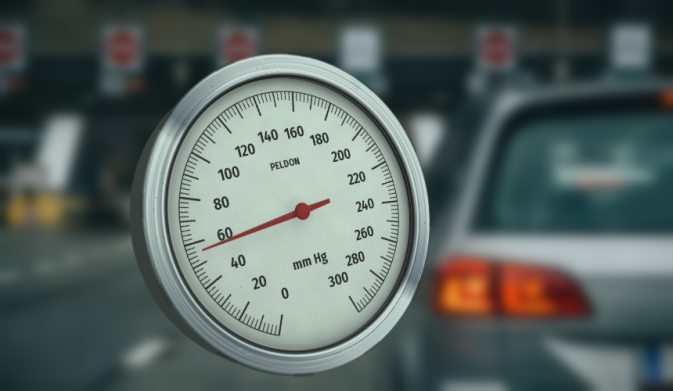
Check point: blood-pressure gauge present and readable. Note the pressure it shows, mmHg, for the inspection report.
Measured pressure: 56 mmHg
